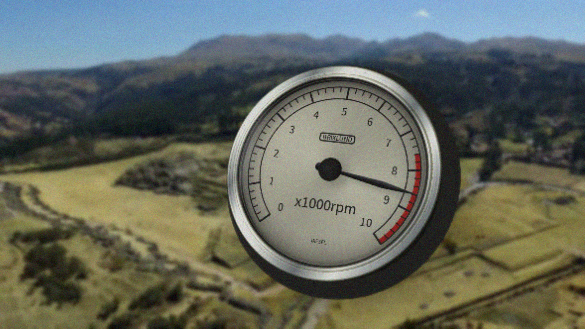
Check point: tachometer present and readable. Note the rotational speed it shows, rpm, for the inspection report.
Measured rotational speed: 8600 rpm
